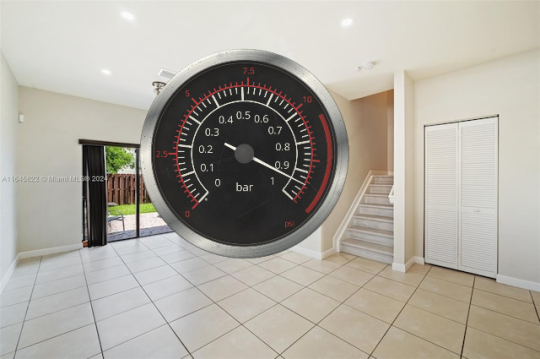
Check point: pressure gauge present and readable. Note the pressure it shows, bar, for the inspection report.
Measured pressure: 0.94 bar
